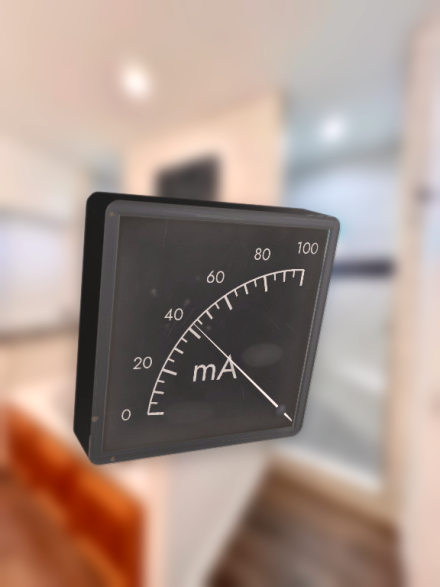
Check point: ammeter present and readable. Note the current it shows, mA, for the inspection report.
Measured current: 42.5 mA
